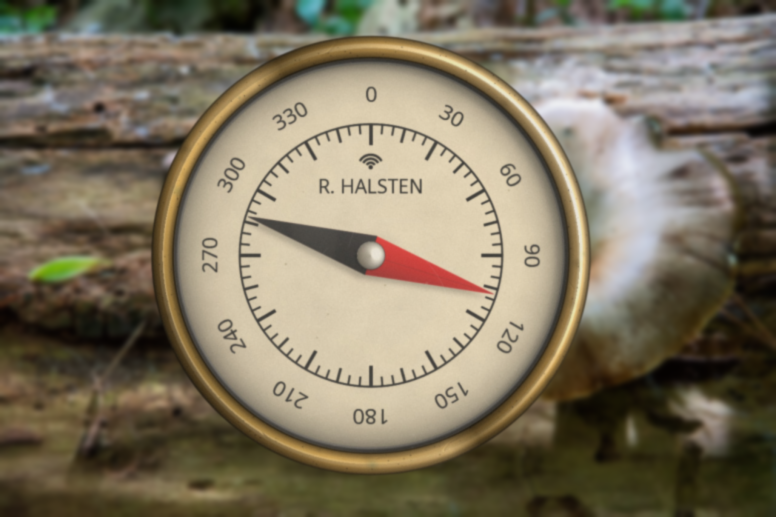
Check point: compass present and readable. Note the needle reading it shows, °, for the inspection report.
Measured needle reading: 107.5 °
